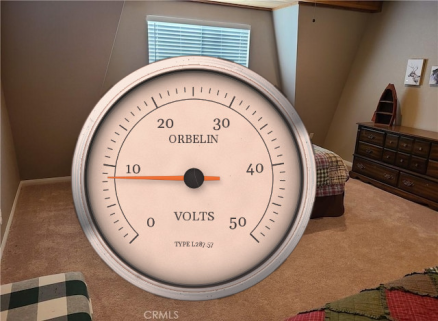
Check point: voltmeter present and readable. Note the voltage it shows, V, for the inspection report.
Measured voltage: 8.5 V
